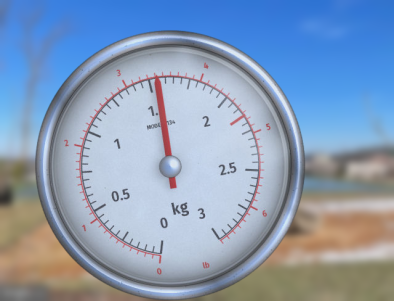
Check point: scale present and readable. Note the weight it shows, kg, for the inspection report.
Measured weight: 1.55 kg
